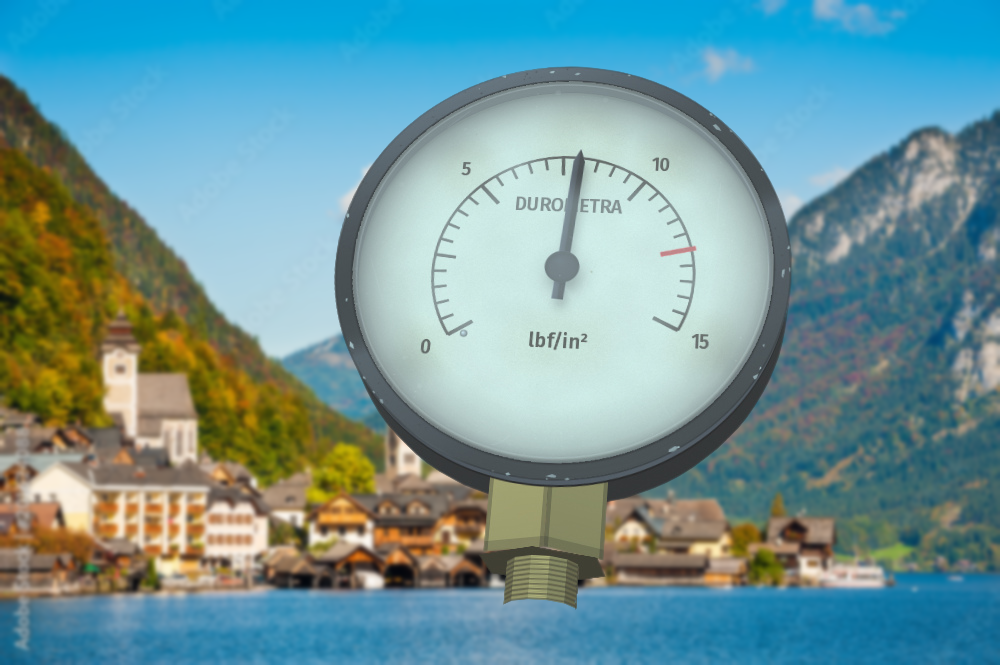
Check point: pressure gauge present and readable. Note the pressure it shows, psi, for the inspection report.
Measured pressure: 8 psi
